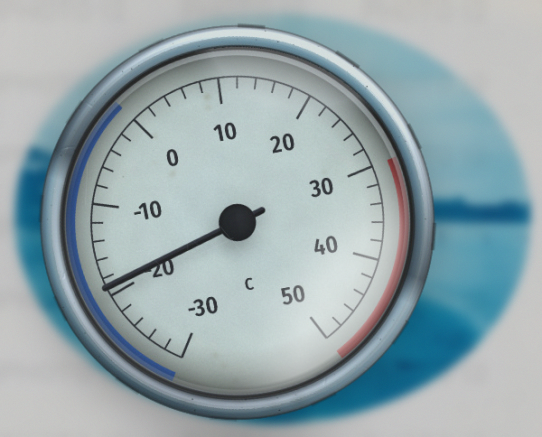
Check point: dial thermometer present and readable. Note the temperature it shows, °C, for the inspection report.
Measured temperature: -19 °C
